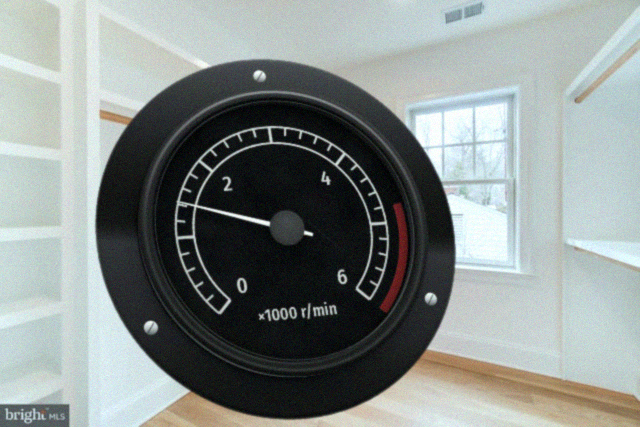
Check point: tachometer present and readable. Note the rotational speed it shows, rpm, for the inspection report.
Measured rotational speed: 1400 rpm
